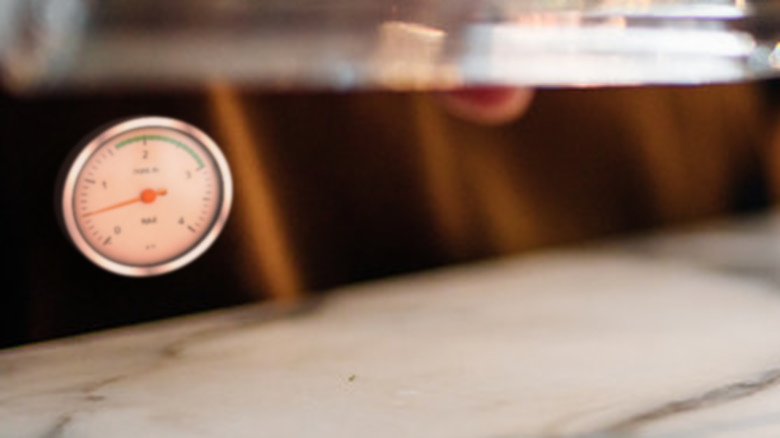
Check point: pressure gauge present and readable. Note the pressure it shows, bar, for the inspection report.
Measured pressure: 0.5 bar
